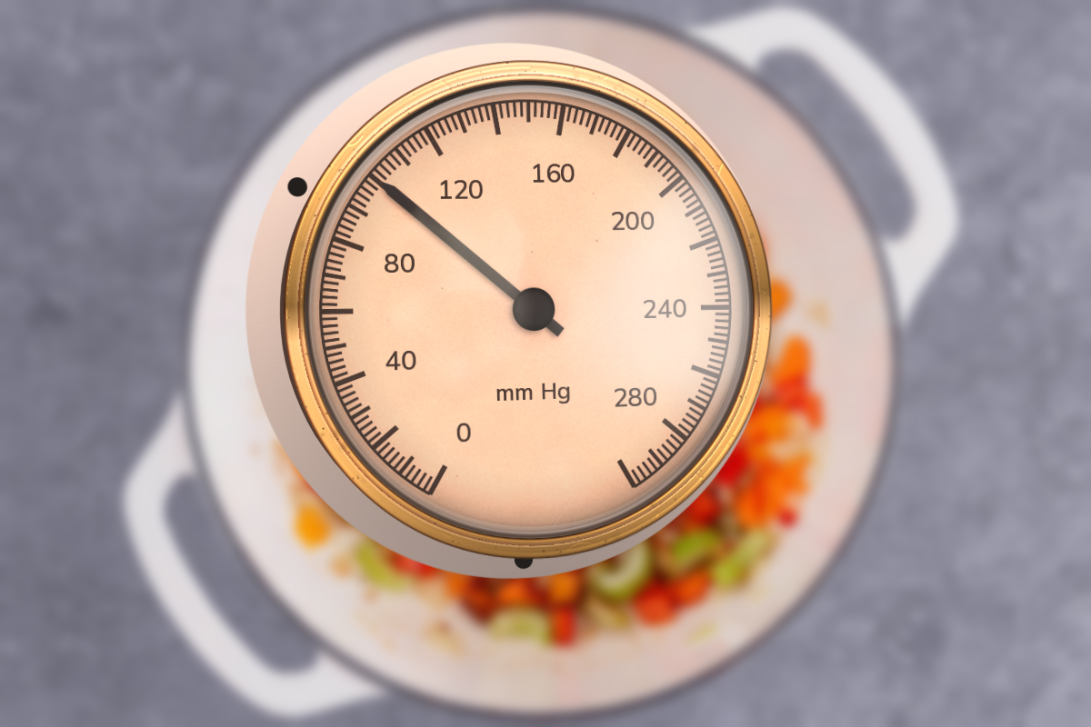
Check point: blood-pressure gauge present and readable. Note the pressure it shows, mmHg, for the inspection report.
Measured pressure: 100 mmHg
